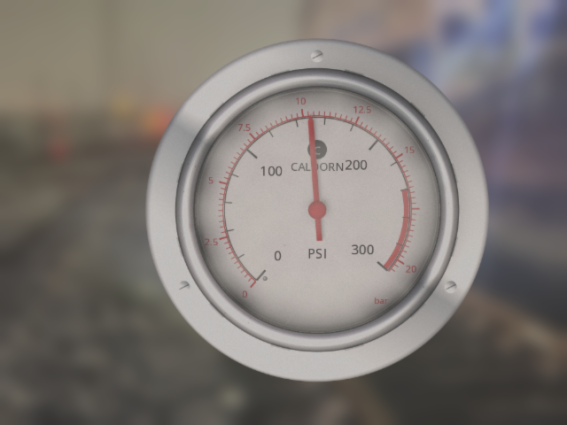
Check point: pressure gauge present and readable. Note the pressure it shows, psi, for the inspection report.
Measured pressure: 150 psi
